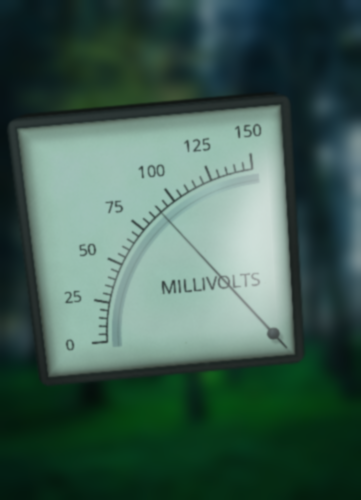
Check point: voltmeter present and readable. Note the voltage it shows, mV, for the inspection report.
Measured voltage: 90 mV
